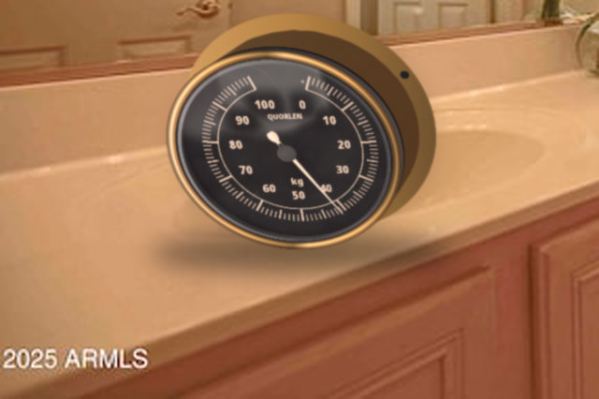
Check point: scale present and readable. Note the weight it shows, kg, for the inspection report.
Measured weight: 40 kg
